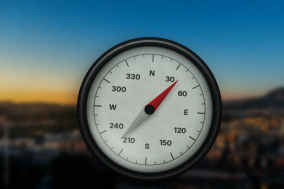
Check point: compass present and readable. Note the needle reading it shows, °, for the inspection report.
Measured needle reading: 40 °
